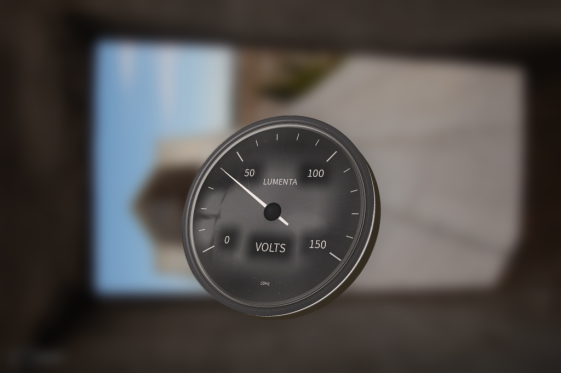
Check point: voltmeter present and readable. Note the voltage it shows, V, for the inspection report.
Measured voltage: 40 V
